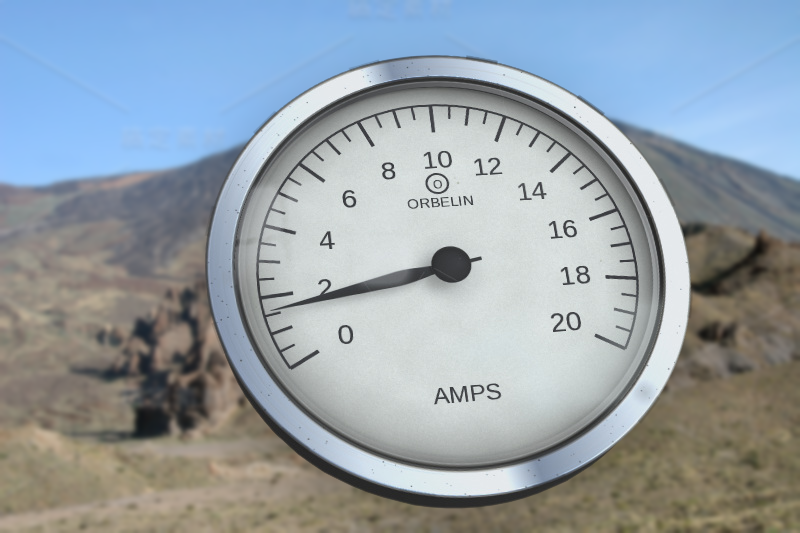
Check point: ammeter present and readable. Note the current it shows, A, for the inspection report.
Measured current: 1.5 A
